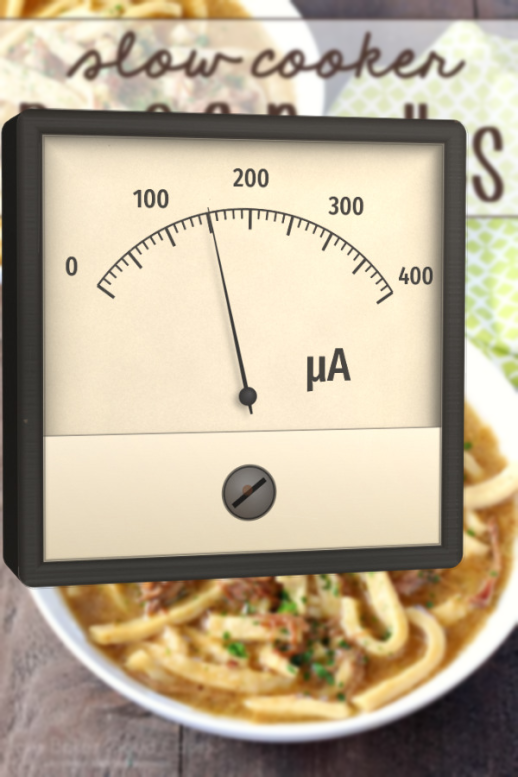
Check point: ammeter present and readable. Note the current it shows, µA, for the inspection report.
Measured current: 150 µA
